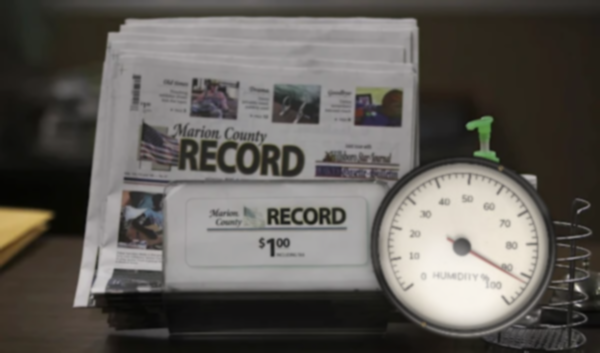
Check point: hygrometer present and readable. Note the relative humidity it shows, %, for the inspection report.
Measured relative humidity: 92 %
